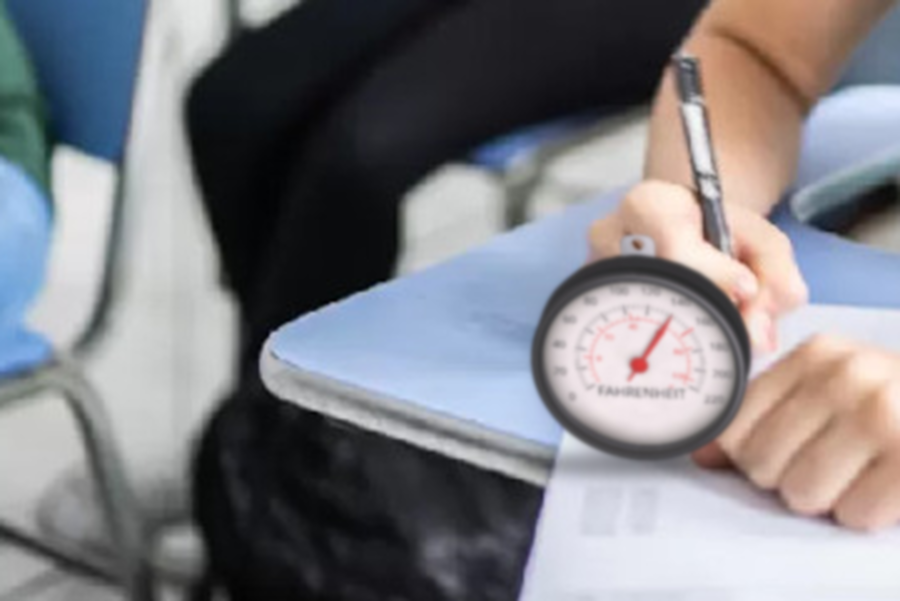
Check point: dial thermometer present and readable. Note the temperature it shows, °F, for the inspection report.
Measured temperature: 140 °F
